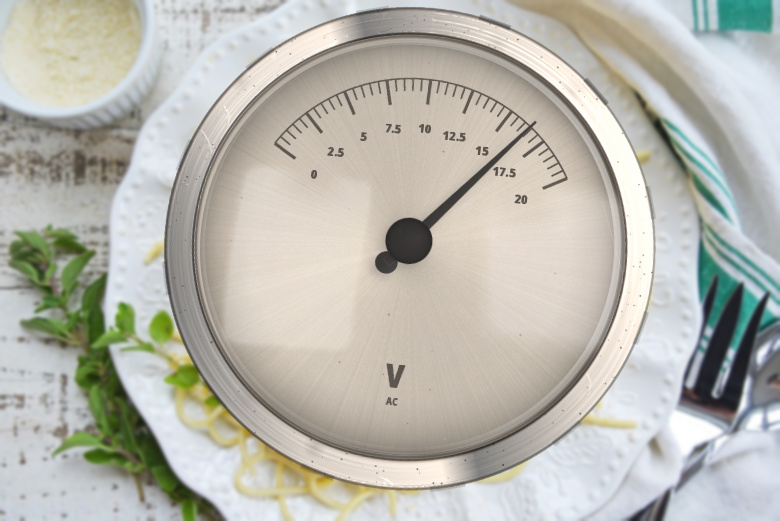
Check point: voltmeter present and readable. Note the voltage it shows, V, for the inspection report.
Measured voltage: 16.5 V
